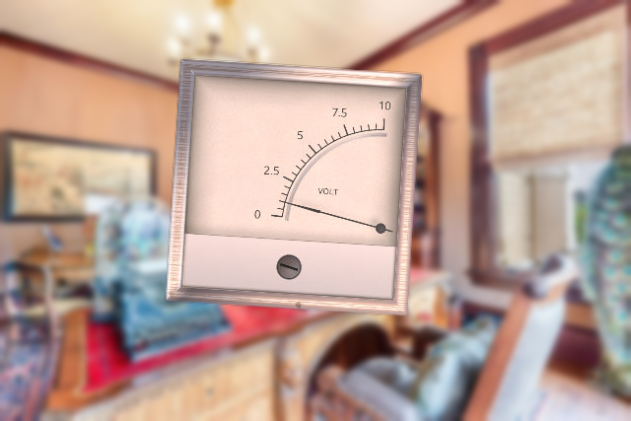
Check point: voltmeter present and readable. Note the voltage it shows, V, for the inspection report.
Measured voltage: 1 V
